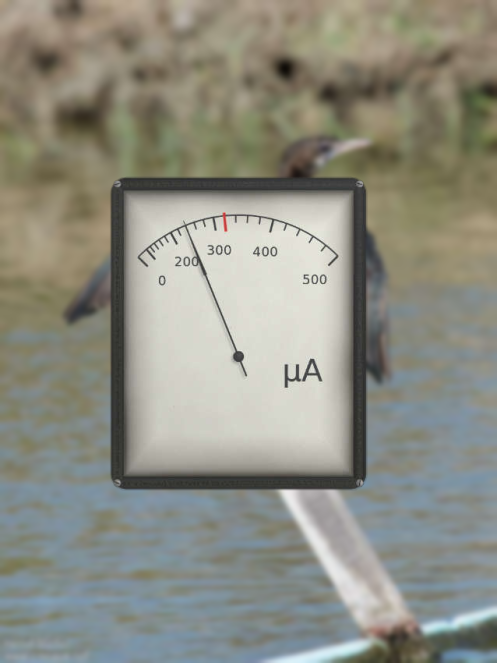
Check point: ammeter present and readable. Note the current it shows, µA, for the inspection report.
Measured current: 240 µA
